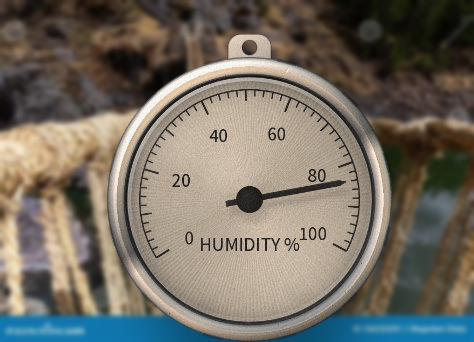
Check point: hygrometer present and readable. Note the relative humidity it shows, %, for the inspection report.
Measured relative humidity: 84 %
